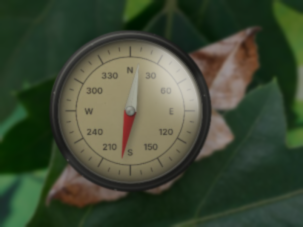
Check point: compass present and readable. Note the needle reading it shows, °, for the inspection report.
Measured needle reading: 190 °
